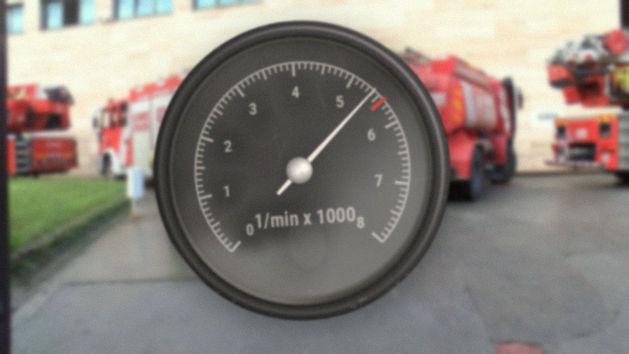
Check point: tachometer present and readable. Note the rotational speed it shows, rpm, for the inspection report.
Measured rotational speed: 5400 rpm
